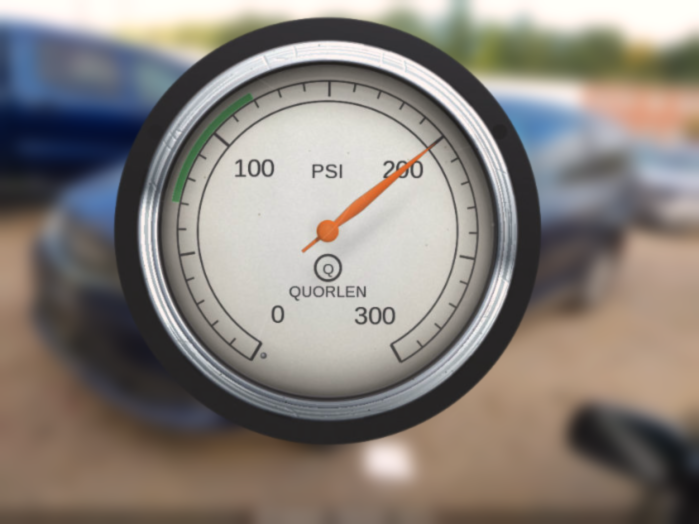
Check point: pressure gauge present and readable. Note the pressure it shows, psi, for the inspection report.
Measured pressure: 200 psi
